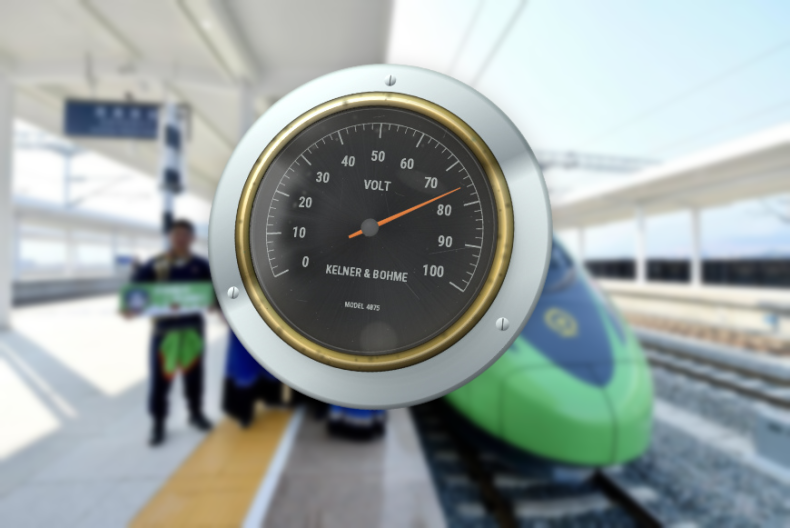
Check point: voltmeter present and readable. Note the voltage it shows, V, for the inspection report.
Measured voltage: 76 V
